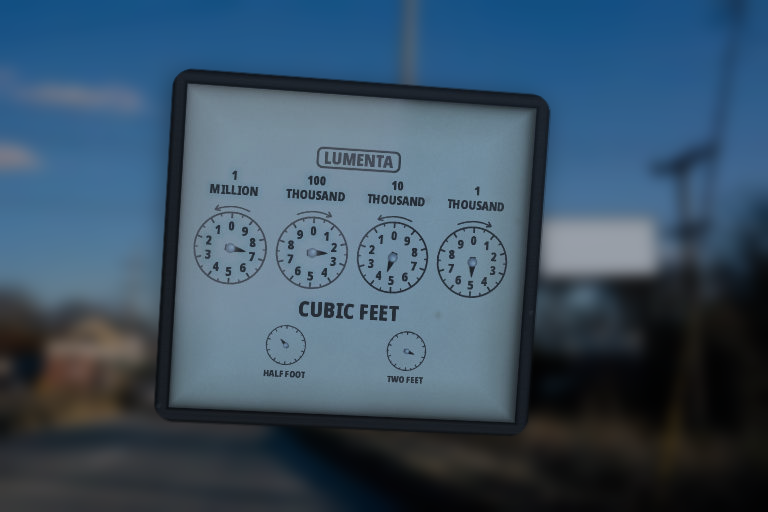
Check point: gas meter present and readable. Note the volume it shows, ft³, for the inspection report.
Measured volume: 724500 ft³
